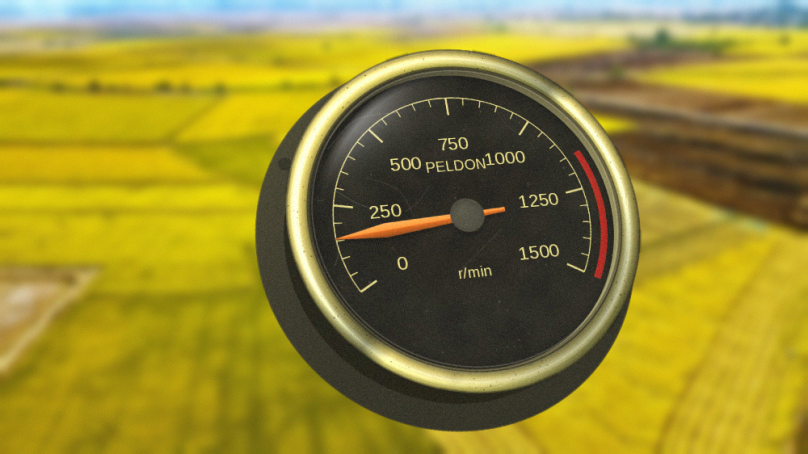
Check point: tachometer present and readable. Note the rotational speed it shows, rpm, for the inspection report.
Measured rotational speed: 150 rpm
